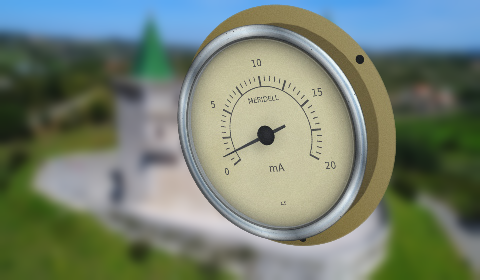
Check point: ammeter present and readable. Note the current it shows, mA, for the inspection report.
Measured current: 1 mA
